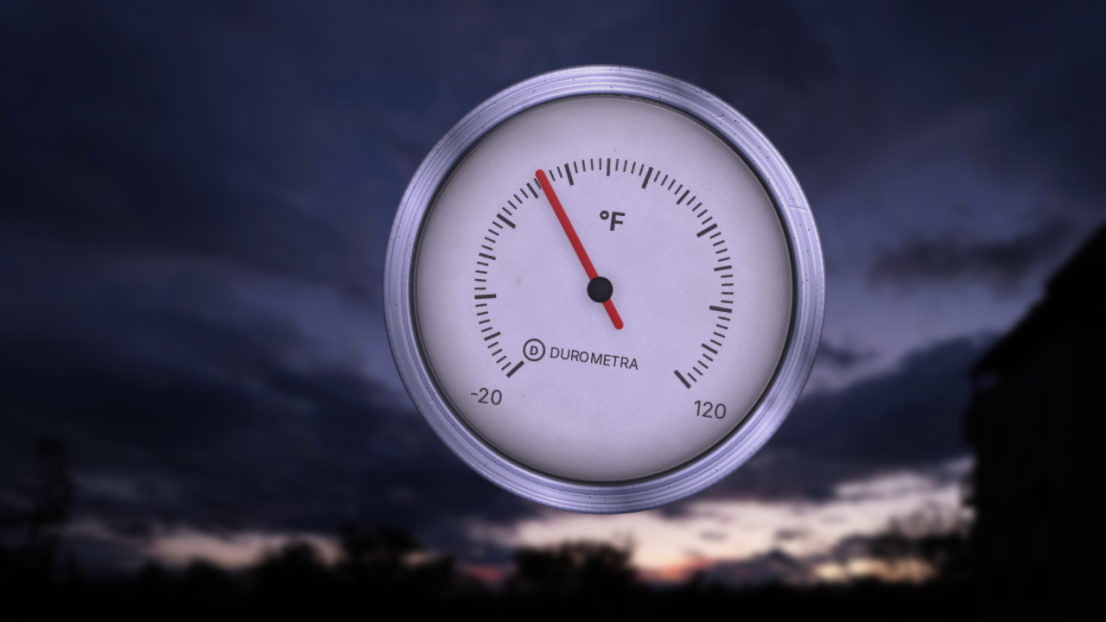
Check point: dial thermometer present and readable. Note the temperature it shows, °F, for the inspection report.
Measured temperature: 34 °F
